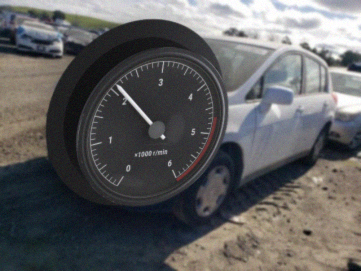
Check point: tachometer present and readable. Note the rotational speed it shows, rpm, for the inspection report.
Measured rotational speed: 2100 rpm
